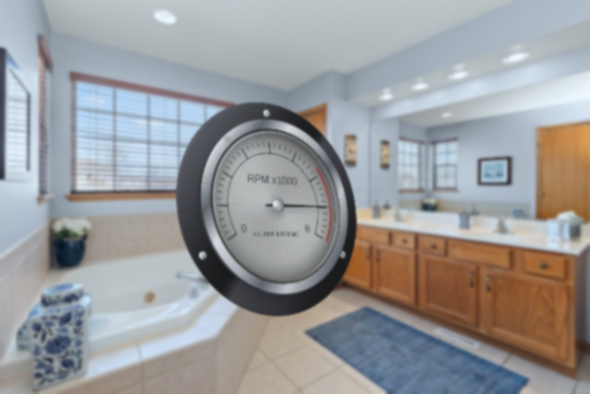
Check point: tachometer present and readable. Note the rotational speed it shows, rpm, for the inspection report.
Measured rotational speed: 7000 rpm
